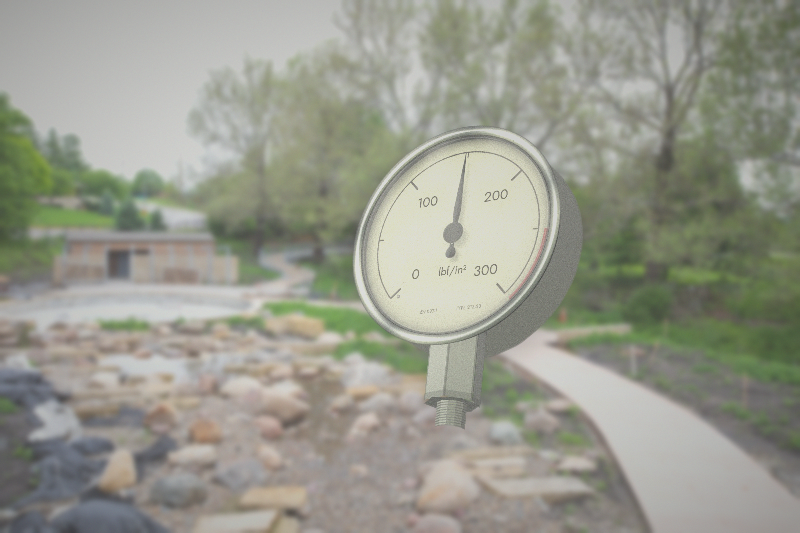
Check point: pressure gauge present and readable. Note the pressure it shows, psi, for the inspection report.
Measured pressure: 150 psi
